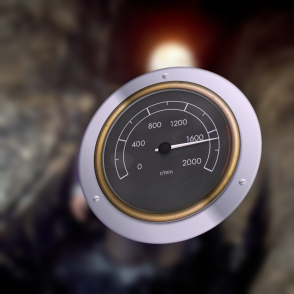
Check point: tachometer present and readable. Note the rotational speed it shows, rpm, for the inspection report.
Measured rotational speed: 1700 rpm
